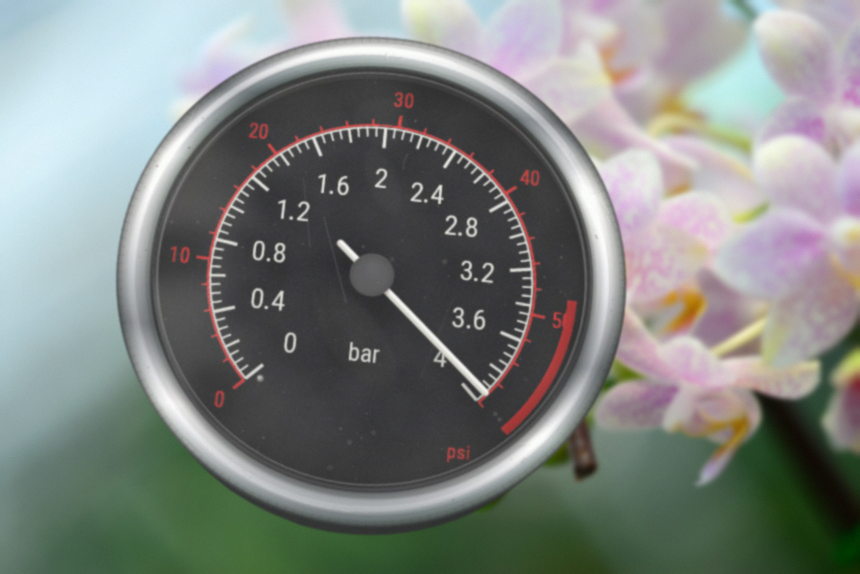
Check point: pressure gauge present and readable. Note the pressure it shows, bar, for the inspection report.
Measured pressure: 3.95 bar
